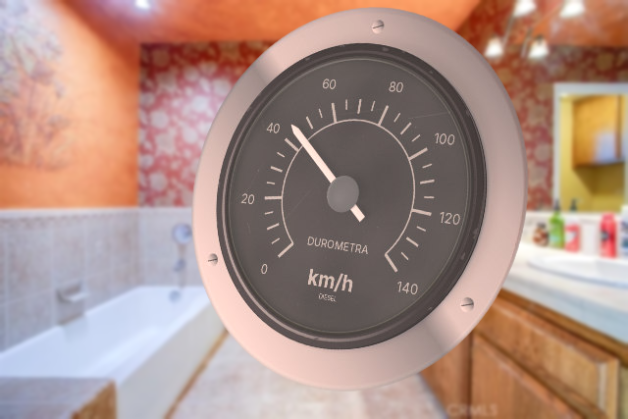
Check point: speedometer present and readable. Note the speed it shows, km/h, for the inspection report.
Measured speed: 45 km/h
